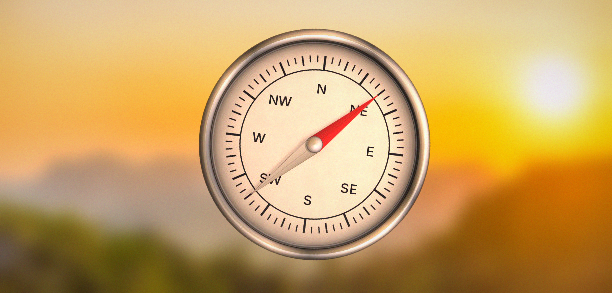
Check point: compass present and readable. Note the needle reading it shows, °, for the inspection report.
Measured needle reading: 45 °
